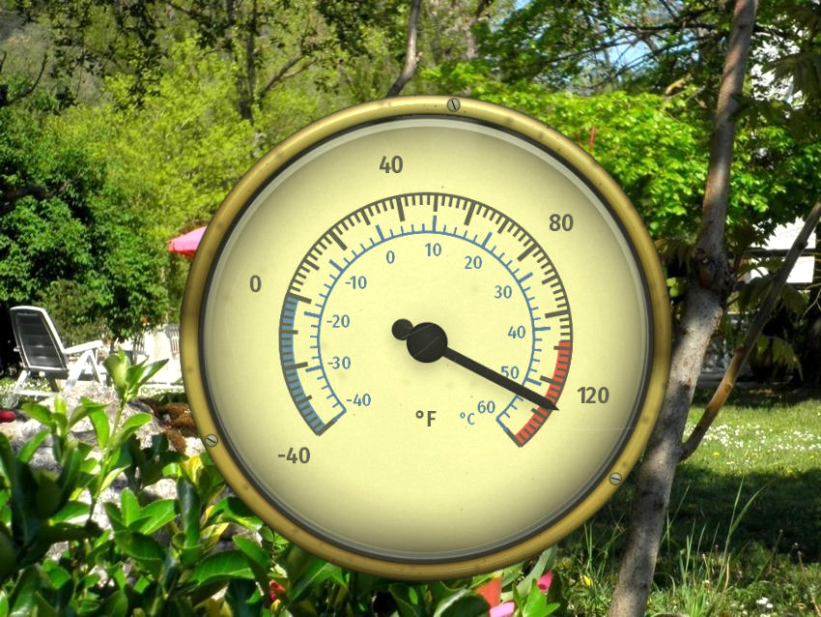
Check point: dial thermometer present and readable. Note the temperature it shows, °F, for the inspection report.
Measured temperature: 126 °F
